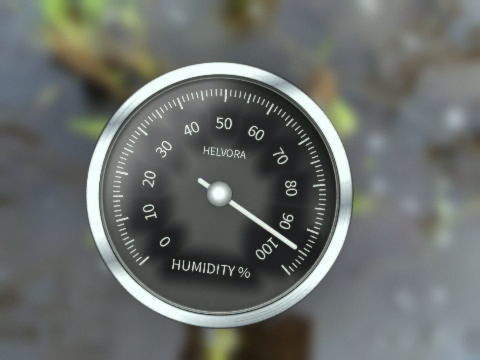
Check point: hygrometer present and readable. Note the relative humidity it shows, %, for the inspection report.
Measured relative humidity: 95 %
